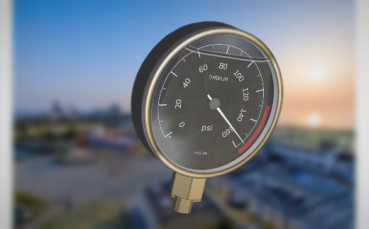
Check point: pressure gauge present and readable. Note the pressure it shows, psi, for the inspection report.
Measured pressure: 155 psi
